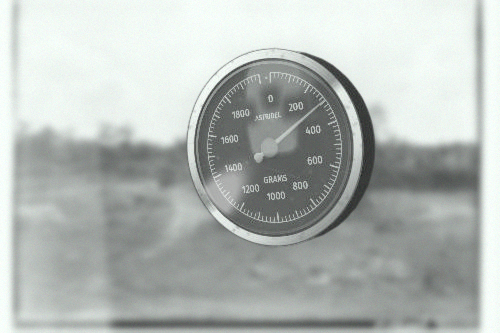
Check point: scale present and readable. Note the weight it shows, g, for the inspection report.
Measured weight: 300 g
